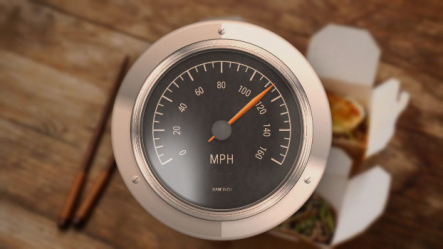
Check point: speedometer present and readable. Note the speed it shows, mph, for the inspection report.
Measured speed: 112.5 mph
